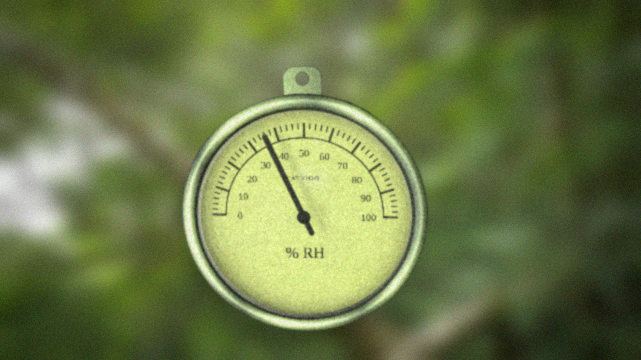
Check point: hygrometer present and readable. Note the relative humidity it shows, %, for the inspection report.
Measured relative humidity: 36 %
